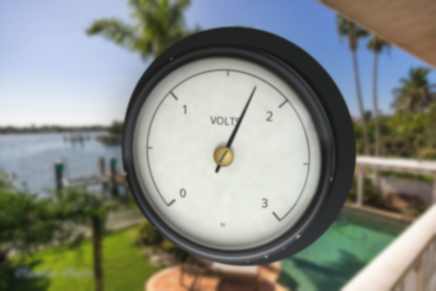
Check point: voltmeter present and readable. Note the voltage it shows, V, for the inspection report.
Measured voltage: 1.75 V
